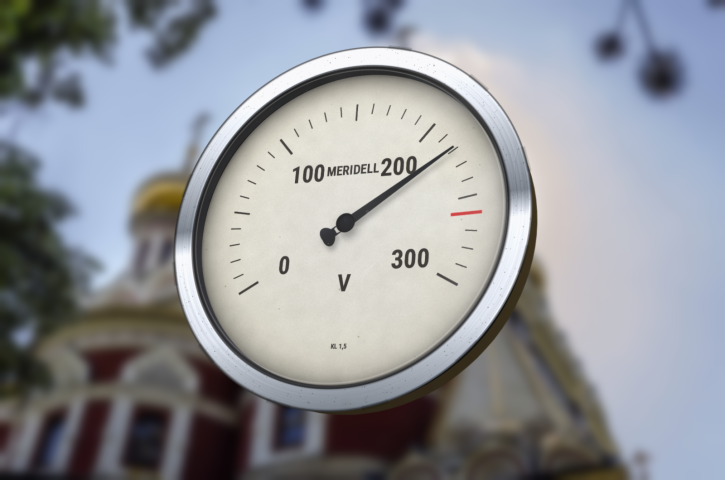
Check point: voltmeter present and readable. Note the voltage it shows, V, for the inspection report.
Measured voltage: 220 V
